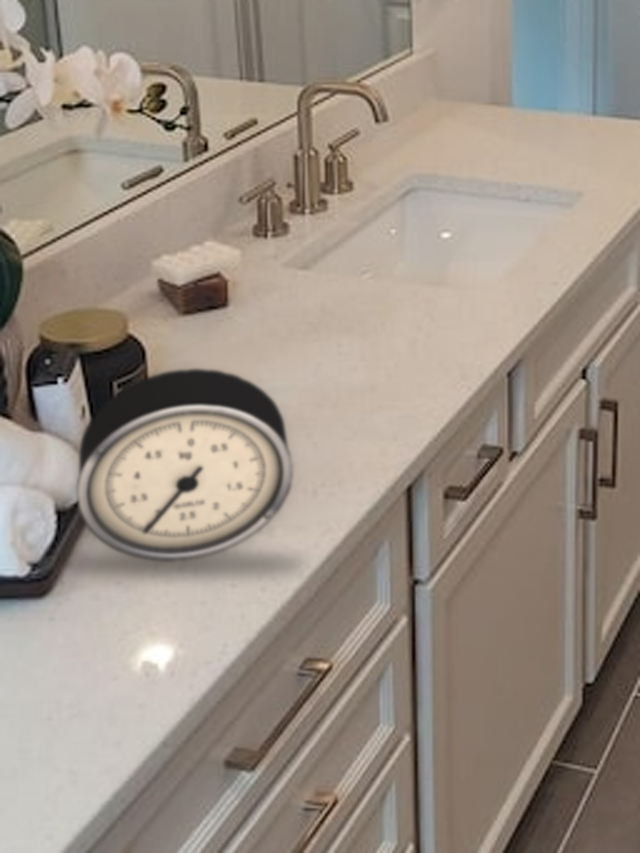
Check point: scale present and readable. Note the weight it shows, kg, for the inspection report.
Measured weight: 3 kg
